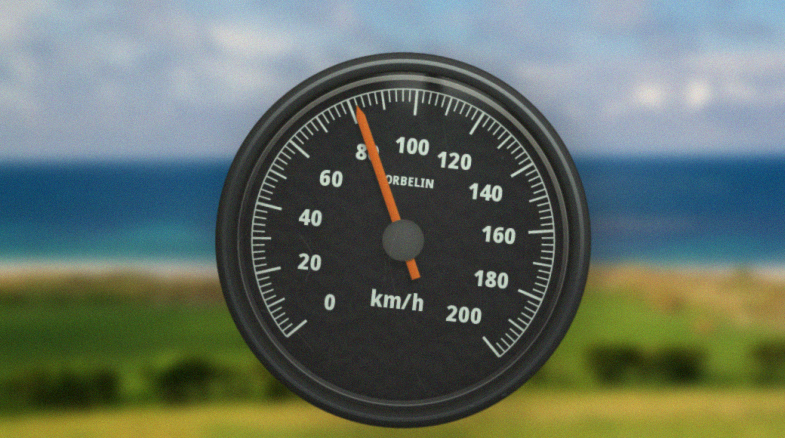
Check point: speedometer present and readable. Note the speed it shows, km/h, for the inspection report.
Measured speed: 82 km/h
